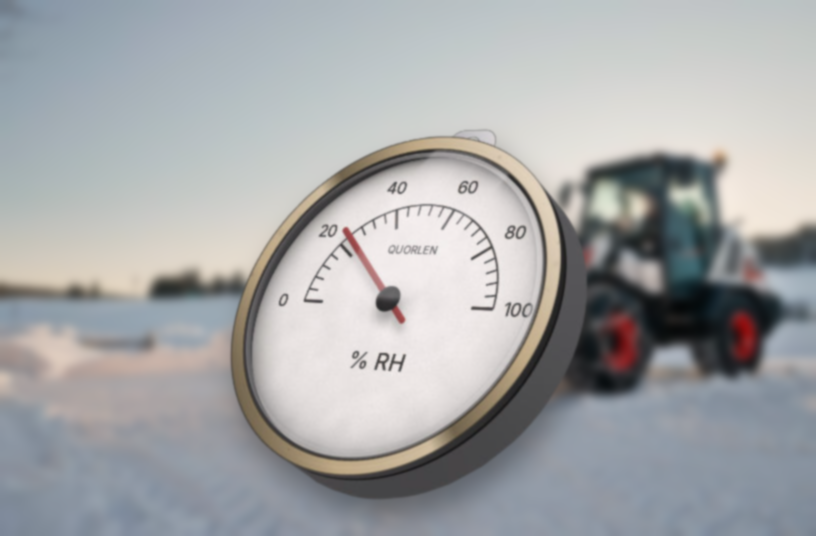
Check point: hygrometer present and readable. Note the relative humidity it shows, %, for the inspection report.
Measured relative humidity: 24 %
